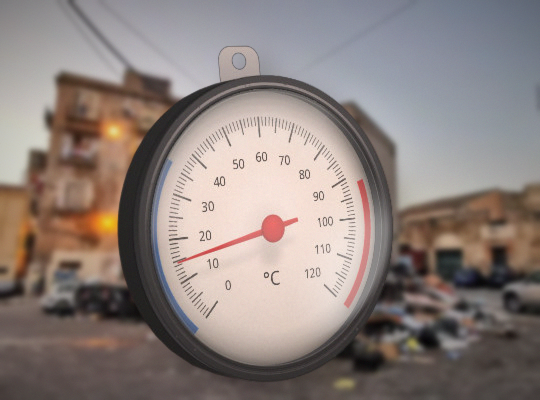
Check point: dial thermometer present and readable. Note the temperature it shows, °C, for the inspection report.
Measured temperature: 15 °C
